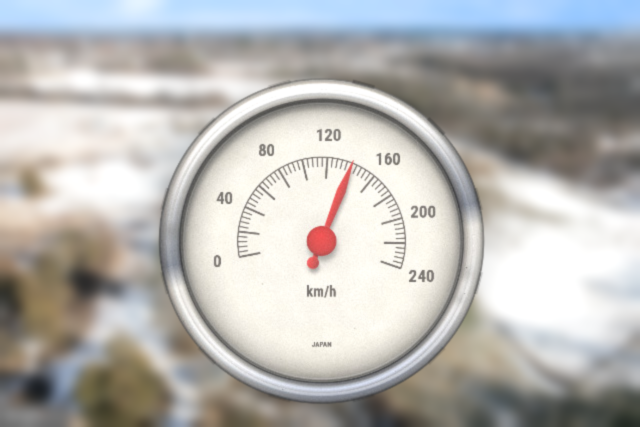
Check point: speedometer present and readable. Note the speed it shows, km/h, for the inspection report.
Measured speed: 140 km/h
